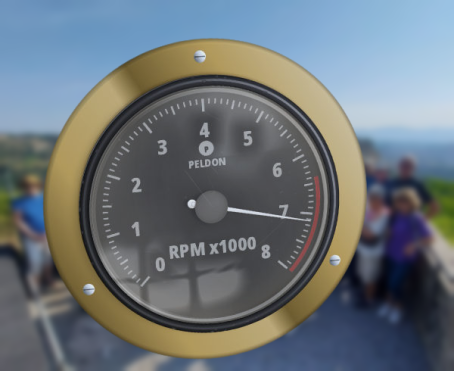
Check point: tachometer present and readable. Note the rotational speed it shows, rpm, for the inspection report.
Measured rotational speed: 7100 rpm
